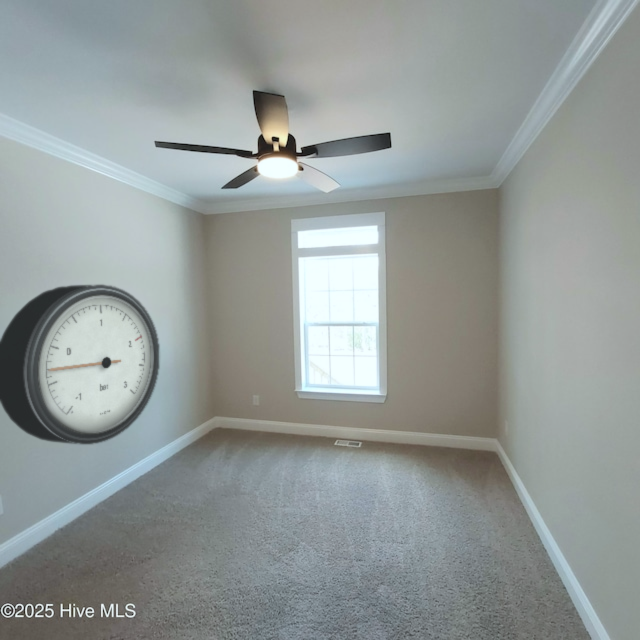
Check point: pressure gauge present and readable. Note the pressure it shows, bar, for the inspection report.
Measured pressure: -0.3 bar
